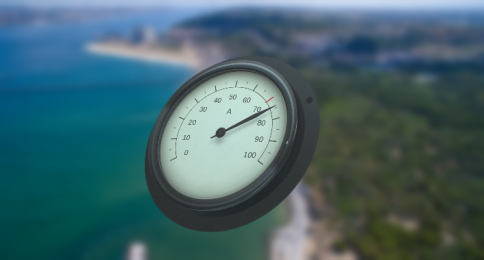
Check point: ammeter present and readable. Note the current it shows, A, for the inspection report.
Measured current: 75 A
